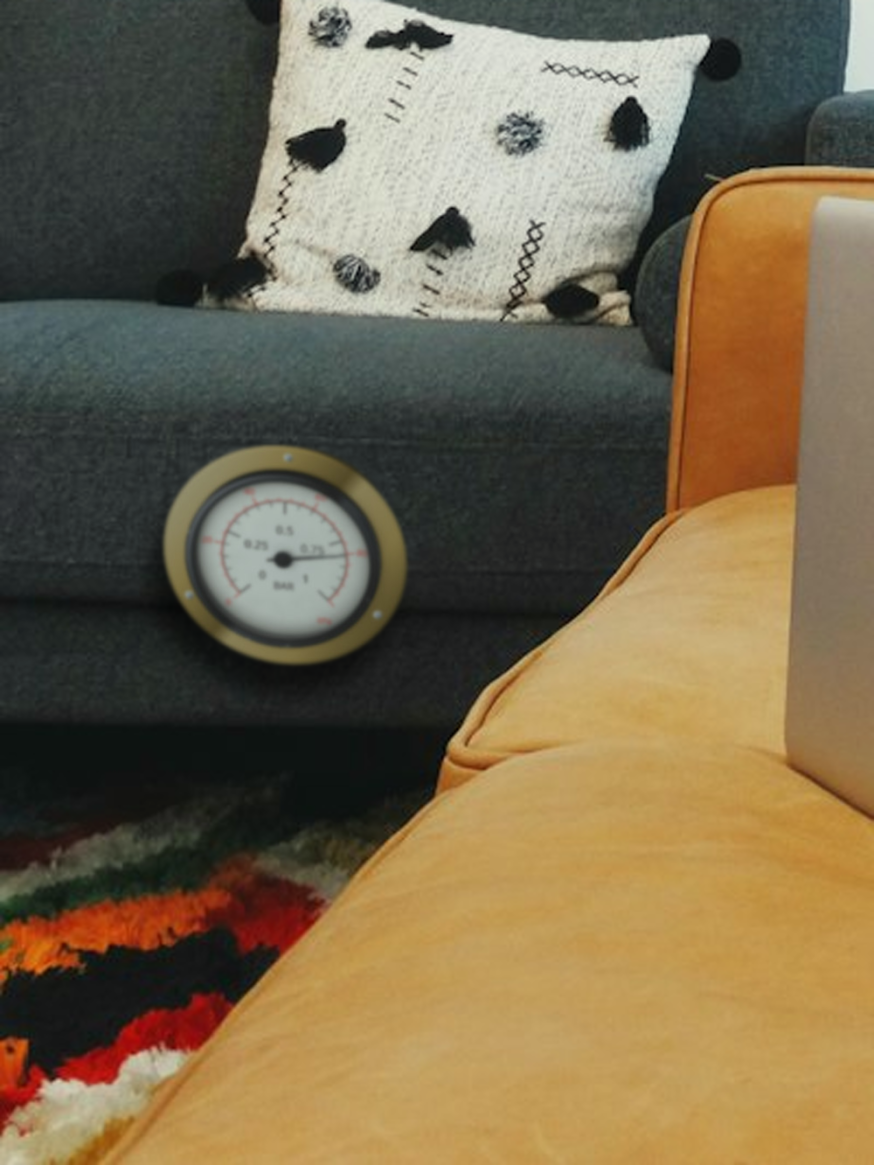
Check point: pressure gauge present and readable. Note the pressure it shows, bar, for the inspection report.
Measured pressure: 0.8 bar
